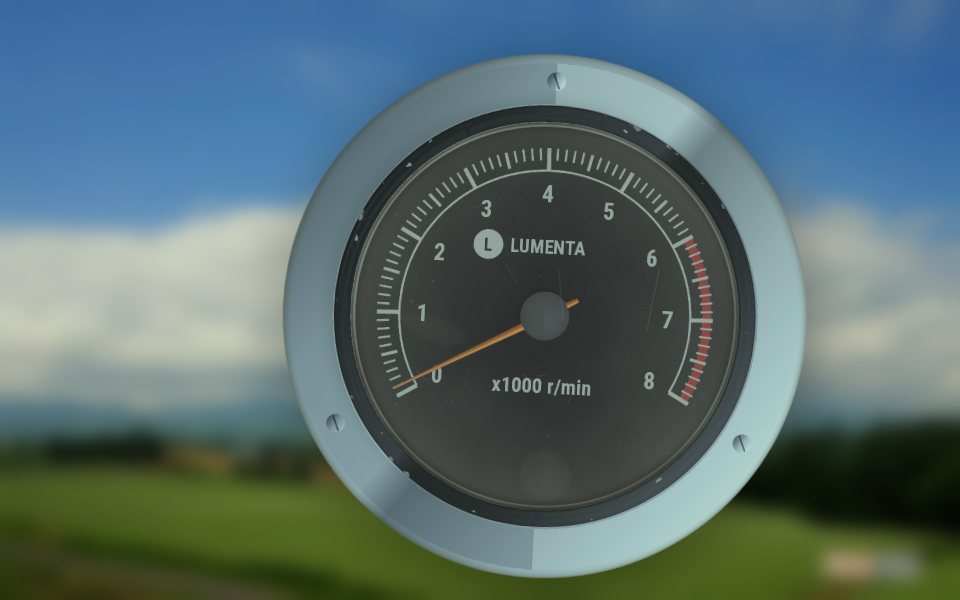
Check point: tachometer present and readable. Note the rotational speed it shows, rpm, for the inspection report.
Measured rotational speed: 100 rpm
